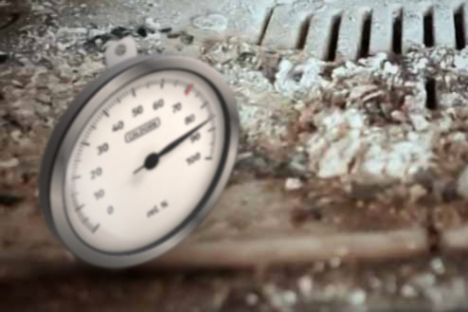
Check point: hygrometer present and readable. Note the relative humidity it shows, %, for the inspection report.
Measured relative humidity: 85 %
